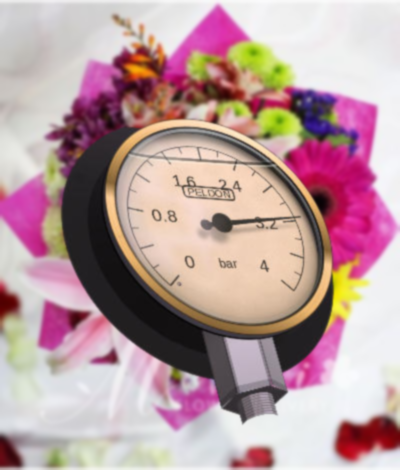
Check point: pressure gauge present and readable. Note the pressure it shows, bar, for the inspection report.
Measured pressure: 3.2 bar
